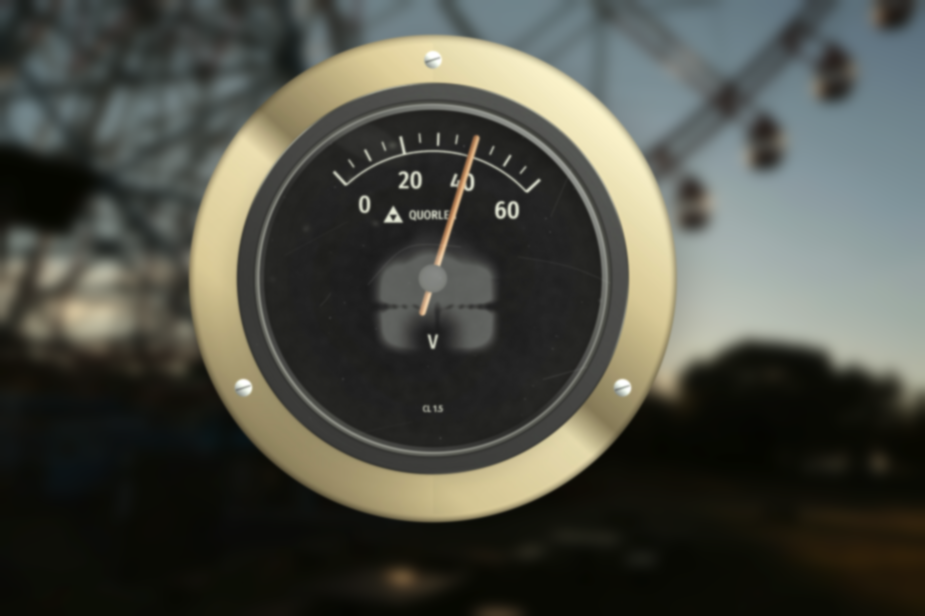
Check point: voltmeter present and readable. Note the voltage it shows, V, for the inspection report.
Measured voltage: 40 V
